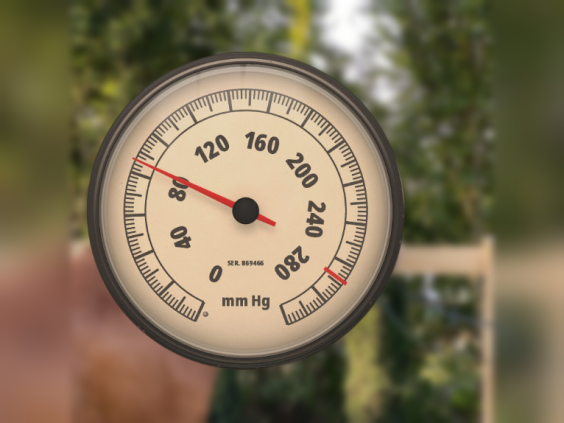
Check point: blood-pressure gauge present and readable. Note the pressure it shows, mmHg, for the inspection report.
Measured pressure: 86 mmHg
